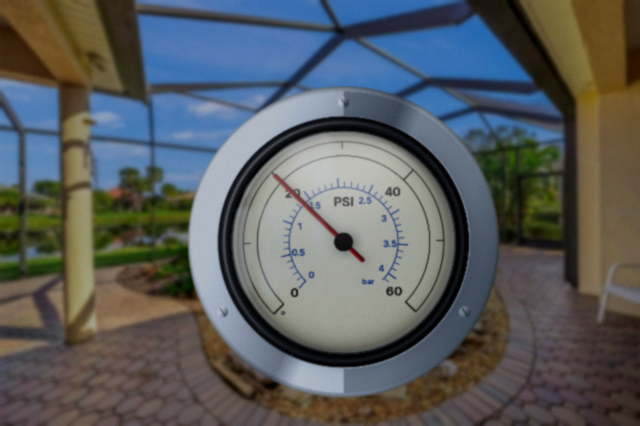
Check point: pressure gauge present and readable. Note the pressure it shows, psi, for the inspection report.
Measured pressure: 20 psi
